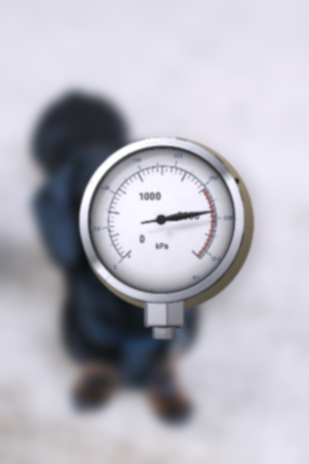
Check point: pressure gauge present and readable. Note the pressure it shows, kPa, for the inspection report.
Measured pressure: 2000 kPa
